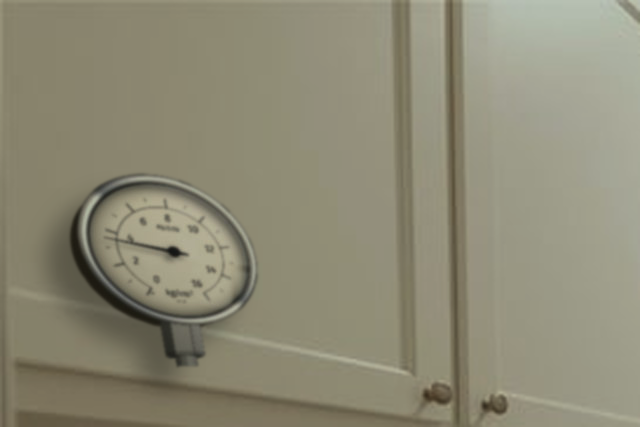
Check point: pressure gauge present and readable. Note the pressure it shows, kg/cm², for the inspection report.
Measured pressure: 3.5 kg/cm²
